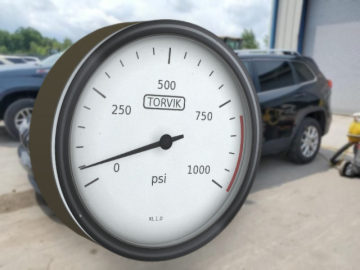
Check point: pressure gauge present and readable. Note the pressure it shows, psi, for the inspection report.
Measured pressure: 50 psi
